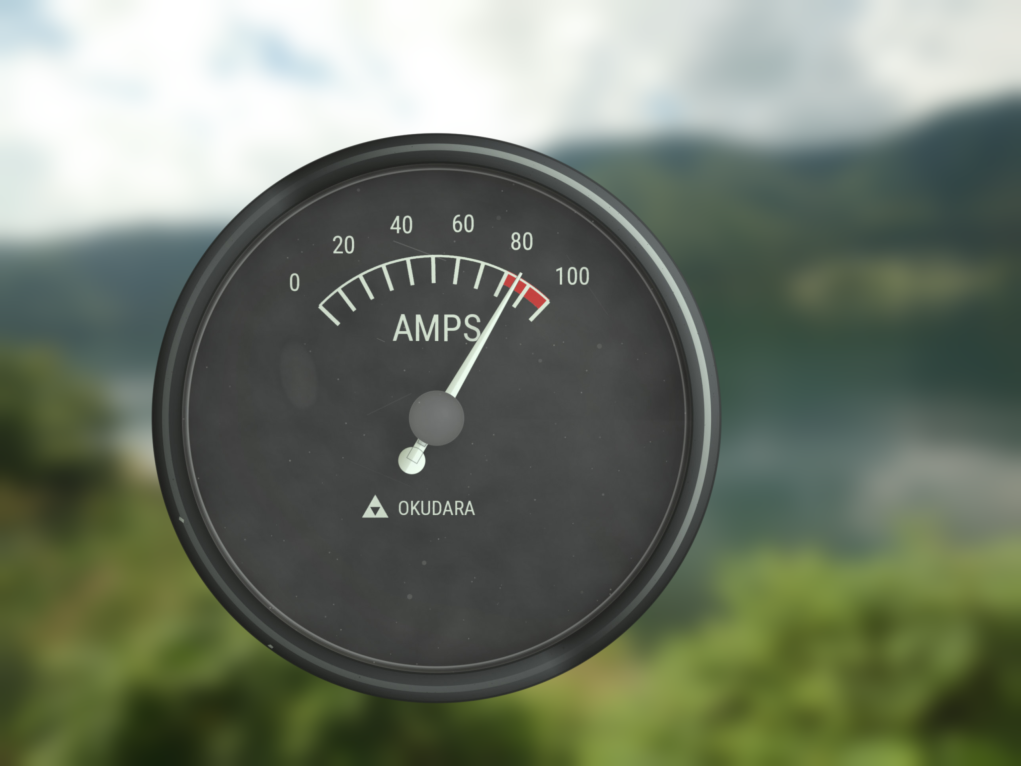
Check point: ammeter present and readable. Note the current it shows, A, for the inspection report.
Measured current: 85 A
